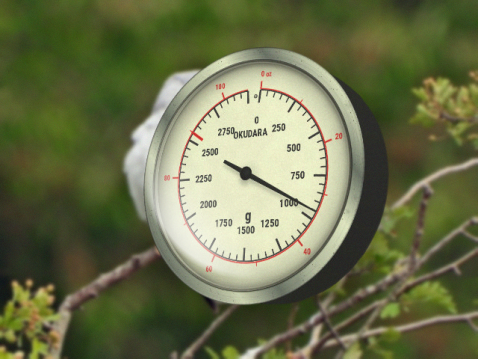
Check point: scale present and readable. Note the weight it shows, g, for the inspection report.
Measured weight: 950 g
